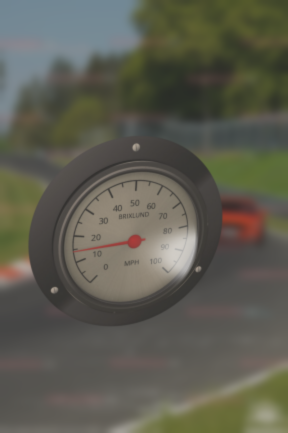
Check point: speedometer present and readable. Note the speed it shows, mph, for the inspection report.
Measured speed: 15 mph
